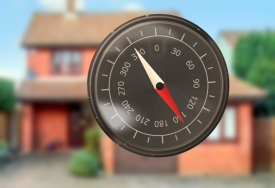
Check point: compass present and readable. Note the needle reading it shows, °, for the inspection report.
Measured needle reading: 150 °
